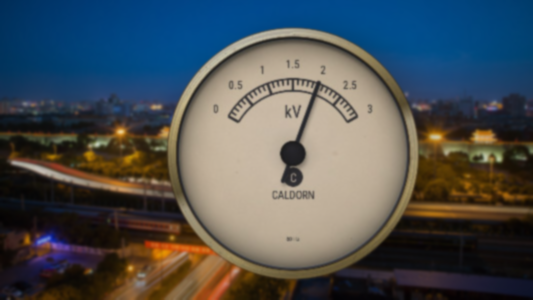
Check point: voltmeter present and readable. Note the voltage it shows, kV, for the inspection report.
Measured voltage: 2 kV
